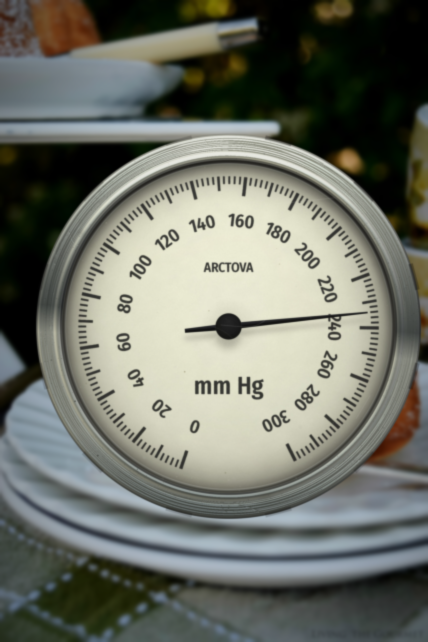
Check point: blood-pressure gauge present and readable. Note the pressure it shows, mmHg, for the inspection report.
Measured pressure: 234 mmHg
